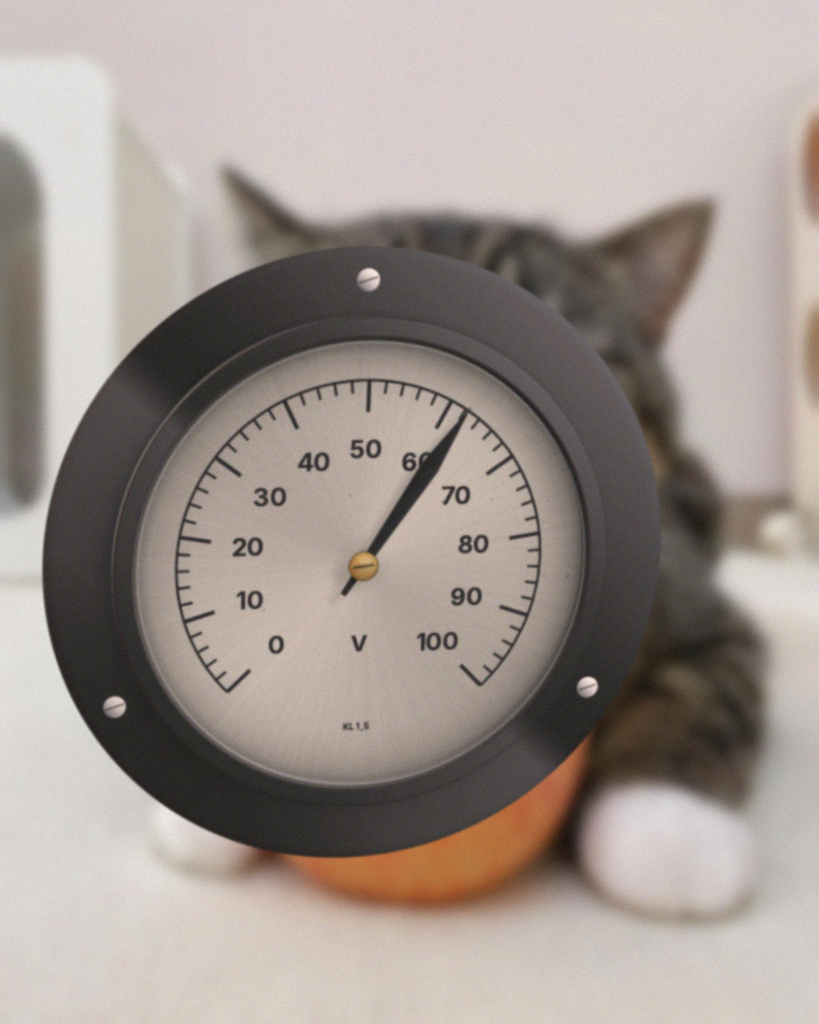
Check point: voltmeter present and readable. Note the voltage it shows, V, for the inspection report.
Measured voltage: 62 V
